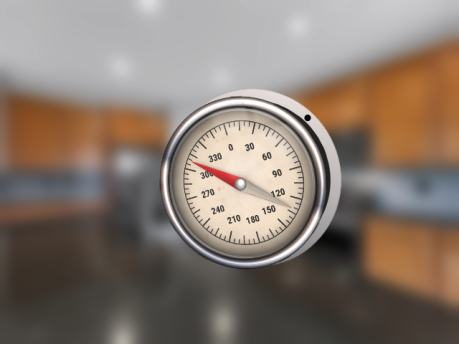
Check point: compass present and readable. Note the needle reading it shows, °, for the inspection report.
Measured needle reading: 310 °
